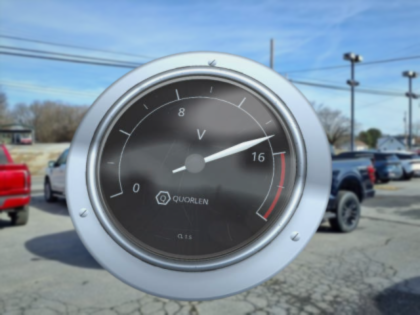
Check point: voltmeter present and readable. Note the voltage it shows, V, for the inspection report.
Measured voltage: 15 V
